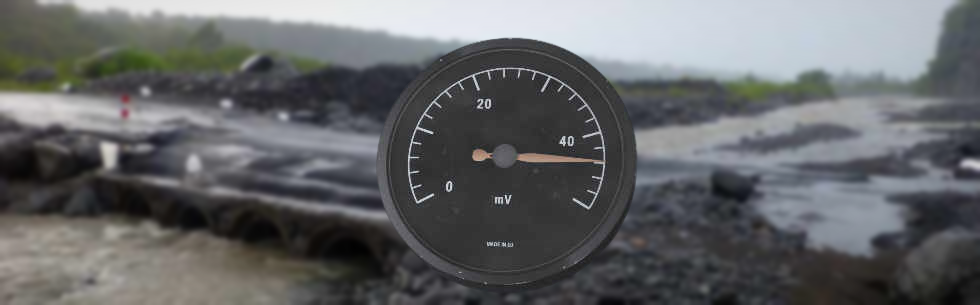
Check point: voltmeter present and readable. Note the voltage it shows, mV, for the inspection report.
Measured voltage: 44 mV
